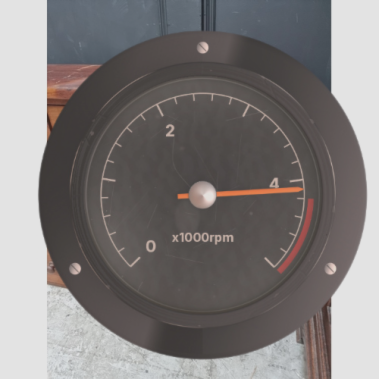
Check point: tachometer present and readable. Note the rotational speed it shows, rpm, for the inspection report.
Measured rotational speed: 4100 rpm
